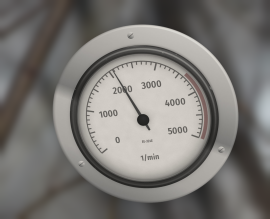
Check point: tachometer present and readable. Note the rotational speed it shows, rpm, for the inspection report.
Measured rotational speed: 2100 rpm
